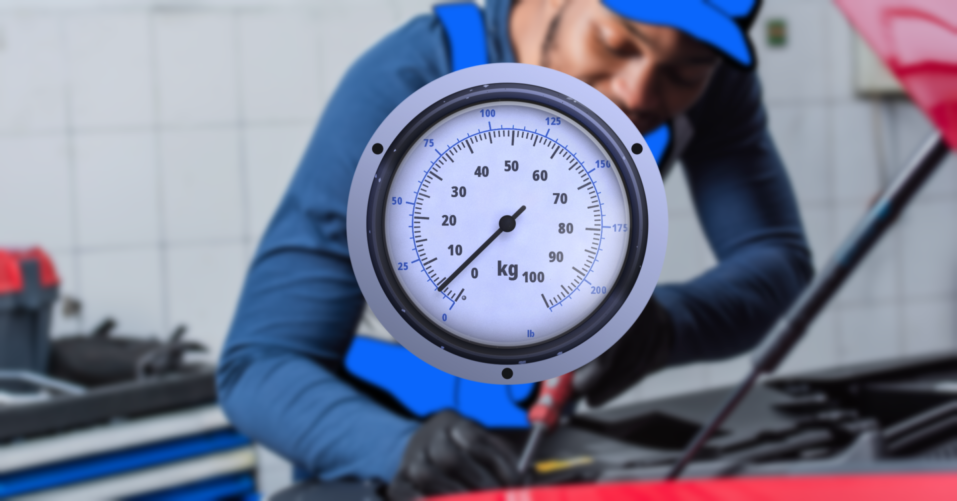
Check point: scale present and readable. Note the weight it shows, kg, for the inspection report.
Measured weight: 4 kg
